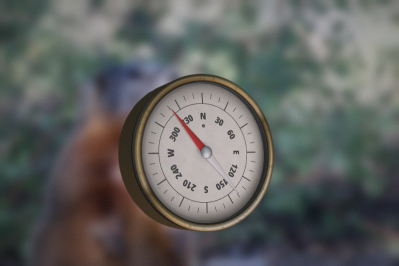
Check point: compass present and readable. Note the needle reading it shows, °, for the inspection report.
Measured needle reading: 320 °
